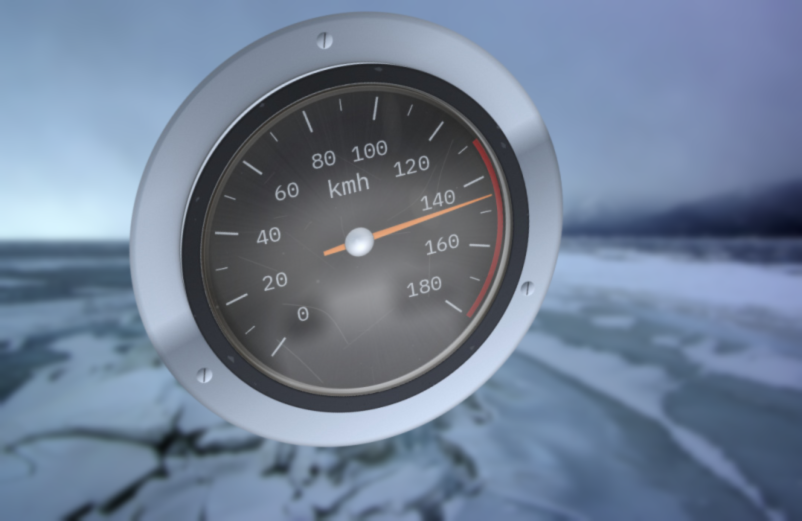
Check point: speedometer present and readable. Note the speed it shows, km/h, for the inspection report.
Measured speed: 145 km/h
